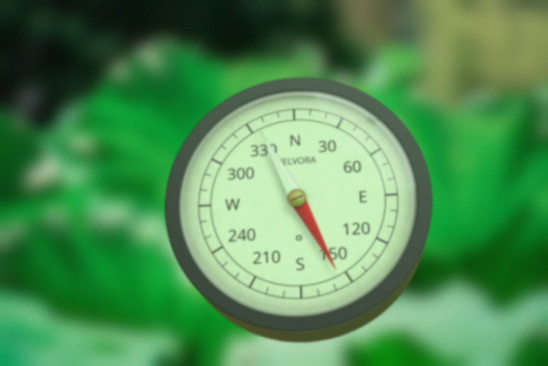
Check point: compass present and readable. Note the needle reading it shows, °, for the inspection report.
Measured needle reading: 155 °
